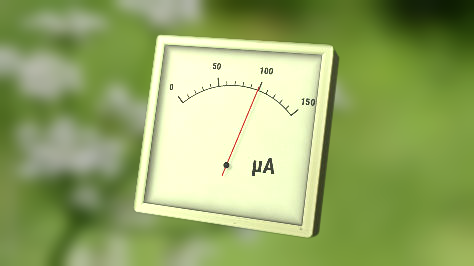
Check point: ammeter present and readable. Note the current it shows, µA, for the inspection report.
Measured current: 100 µA
